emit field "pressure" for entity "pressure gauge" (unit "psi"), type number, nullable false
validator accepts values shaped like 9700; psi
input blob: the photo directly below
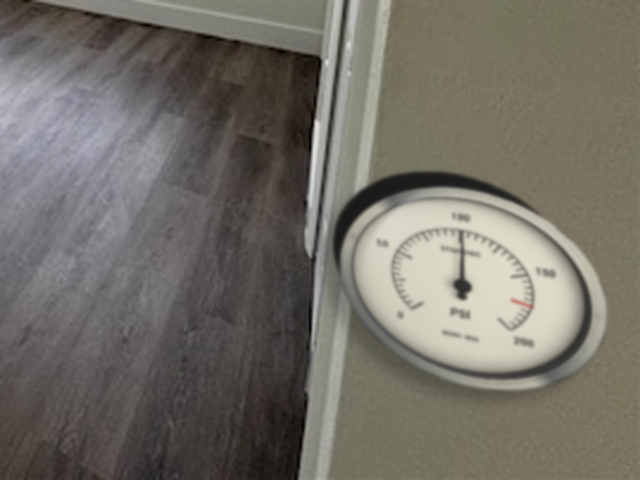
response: 100; psi
